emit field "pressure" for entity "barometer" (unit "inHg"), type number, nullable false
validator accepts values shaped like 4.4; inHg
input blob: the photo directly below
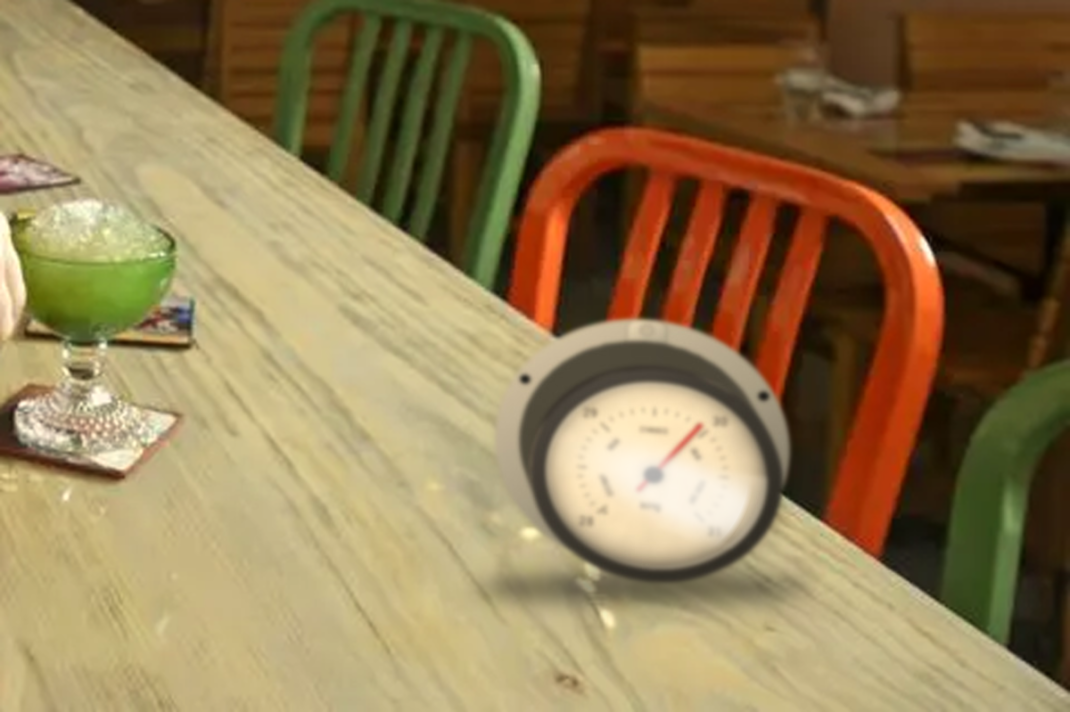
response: 29.9; inHg
